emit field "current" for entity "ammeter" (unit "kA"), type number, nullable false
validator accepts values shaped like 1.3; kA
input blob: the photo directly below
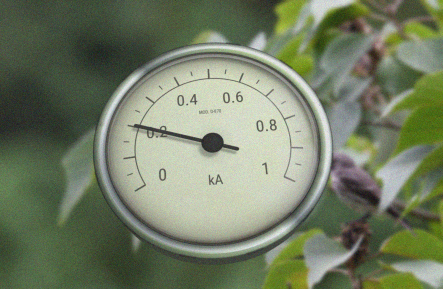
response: 0.2; kA
